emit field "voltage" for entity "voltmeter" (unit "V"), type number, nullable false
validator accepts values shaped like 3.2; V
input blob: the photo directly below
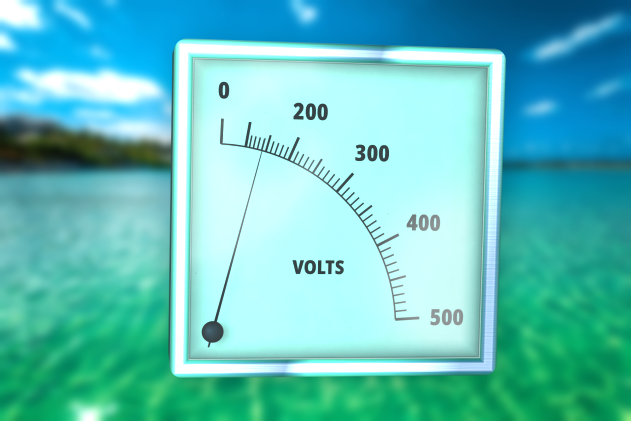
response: 140; V
